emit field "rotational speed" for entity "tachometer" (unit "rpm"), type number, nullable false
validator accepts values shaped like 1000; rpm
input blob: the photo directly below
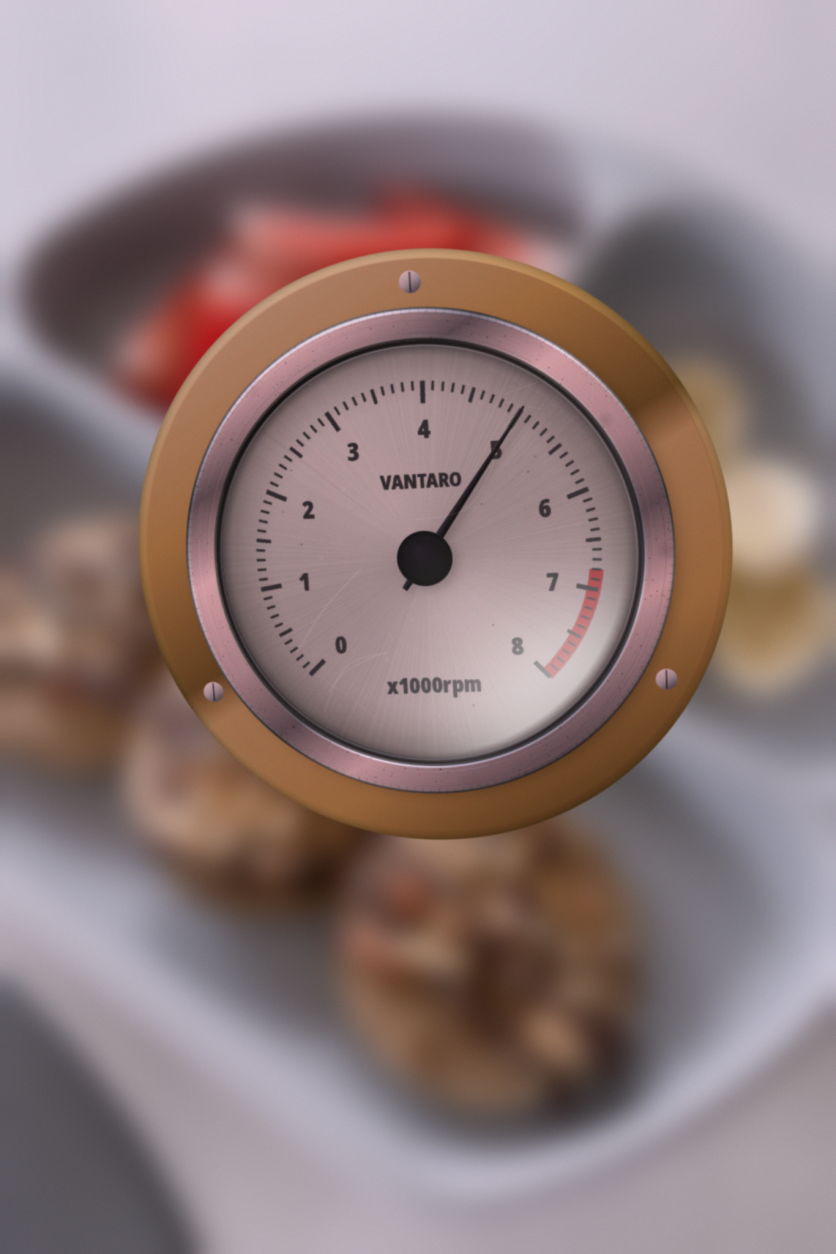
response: 5000; rpm
